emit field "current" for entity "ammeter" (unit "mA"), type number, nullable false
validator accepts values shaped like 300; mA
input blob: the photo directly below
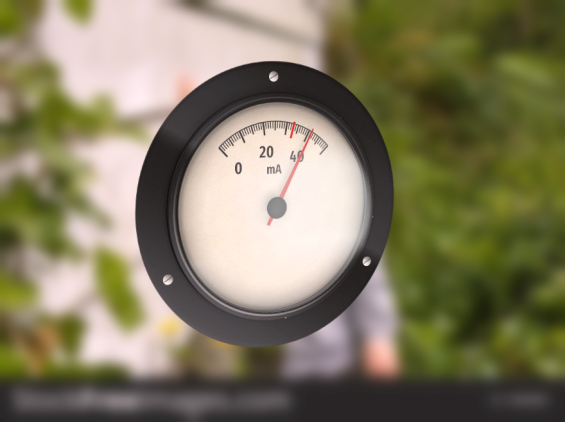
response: 40; mA
